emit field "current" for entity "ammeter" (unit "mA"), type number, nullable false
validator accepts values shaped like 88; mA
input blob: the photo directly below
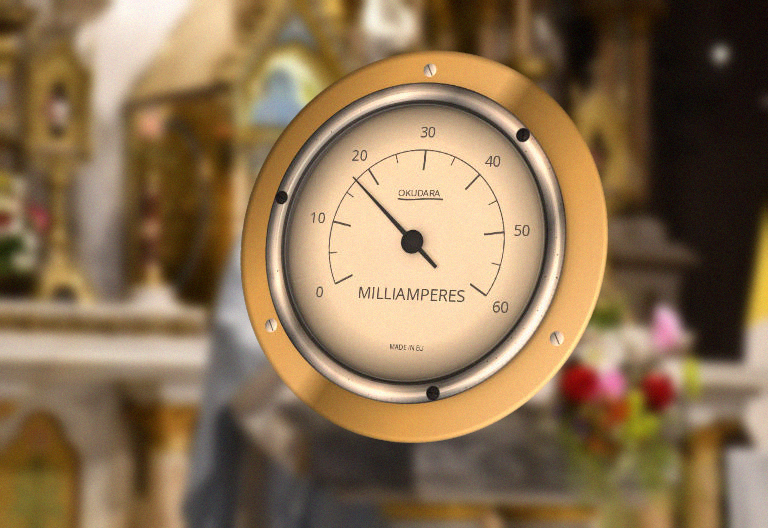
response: 17.5; mA
